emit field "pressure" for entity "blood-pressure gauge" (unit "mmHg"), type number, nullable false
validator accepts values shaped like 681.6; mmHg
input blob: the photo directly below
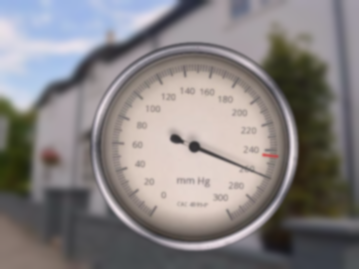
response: 260; mmHg
